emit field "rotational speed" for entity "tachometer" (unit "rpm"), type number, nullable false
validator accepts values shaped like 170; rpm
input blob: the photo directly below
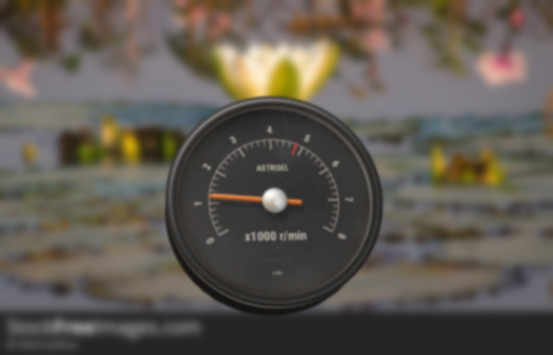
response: 1200; rpm
